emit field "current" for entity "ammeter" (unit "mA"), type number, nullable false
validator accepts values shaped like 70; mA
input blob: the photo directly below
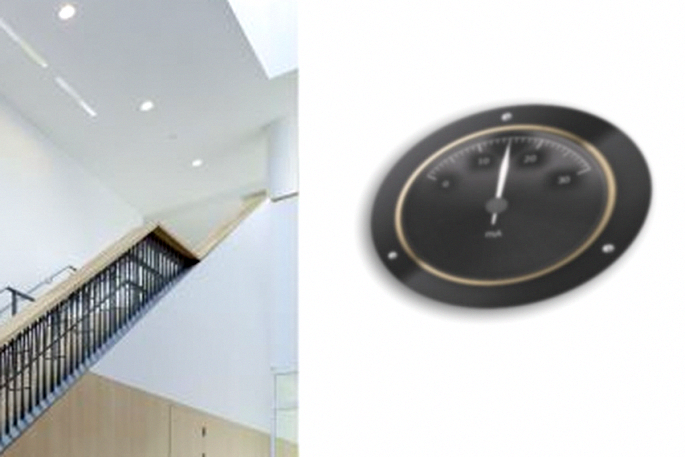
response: 15; mA
